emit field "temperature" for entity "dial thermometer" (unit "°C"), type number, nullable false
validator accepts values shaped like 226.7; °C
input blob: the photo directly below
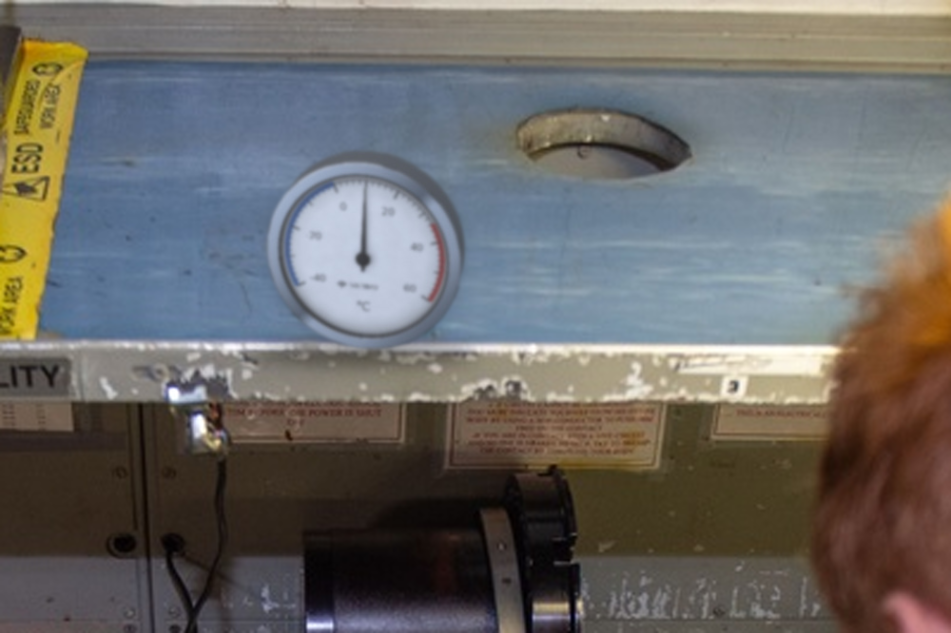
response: 10; °C
